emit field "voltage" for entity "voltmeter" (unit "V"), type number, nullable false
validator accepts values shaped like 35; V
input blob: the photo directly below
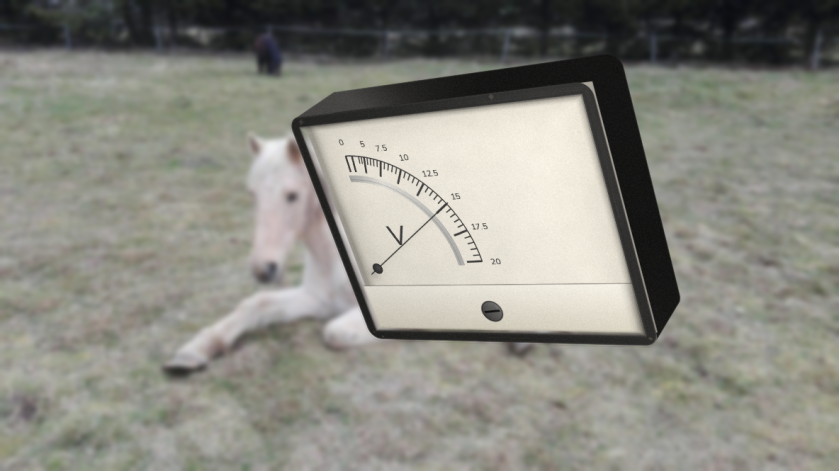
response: 15; V
